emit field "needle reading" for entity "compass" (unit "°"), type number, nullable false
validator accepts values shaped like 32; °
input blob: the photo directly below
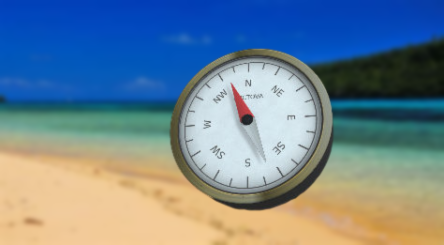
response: 337.5; °
